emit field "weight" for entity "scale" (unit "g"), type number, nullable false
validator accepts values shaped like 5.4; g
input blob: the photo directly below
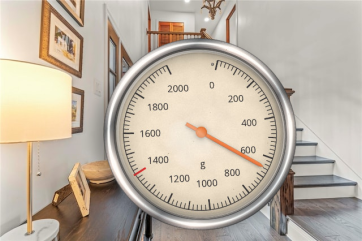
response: 660; g
